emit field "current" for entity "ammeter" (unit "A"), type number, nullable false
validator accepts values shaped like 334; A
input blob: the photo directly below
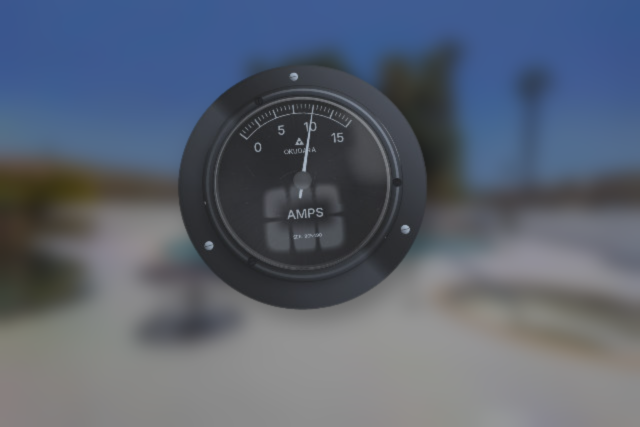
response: 10; A
